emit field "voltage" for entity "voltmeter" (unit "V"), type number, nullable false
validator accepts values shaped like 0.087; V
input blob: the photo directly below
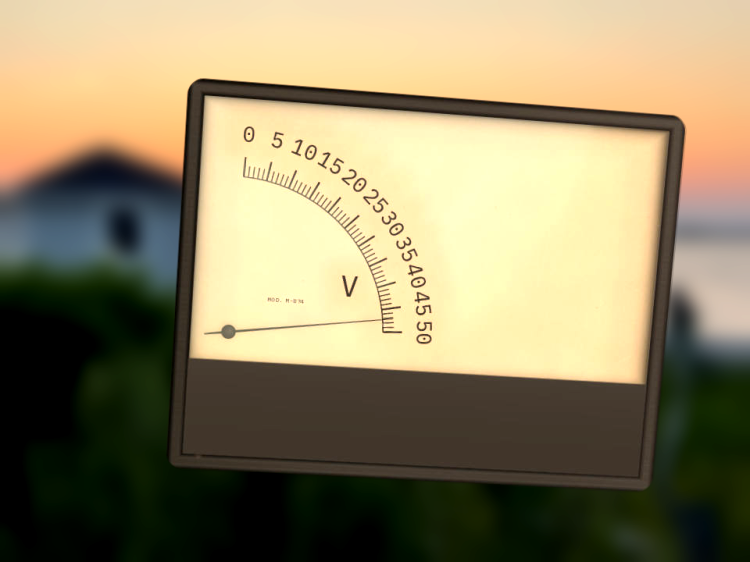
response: 47; V
